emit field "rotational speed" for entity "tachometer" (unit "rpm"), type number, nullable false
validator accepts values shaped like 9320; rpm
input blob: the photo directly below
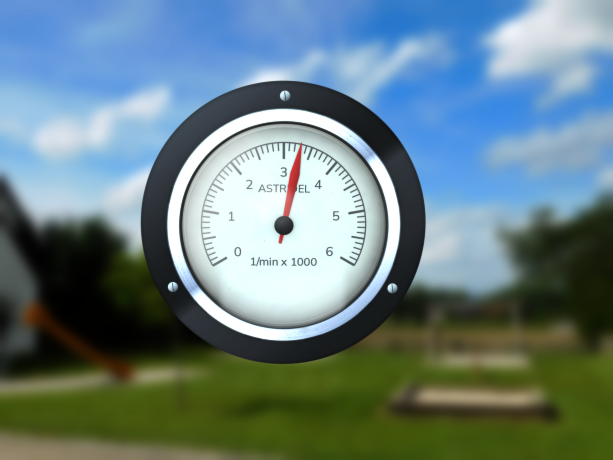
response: 3300; rpm
